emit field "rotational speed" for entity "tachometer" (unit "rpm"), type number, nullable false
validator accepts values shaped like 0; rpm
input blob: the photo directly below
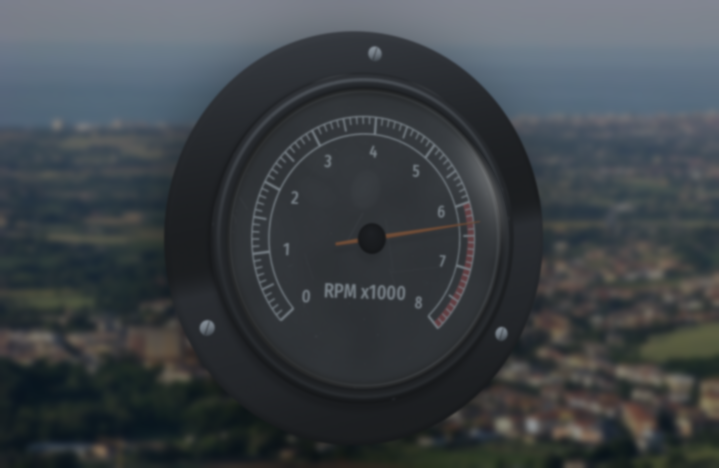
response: 6300; rpm
